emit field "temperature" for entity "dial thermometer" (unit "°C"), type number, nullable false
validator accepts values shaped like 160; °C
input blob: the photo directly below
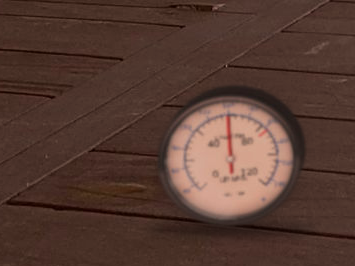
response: 60; °C
